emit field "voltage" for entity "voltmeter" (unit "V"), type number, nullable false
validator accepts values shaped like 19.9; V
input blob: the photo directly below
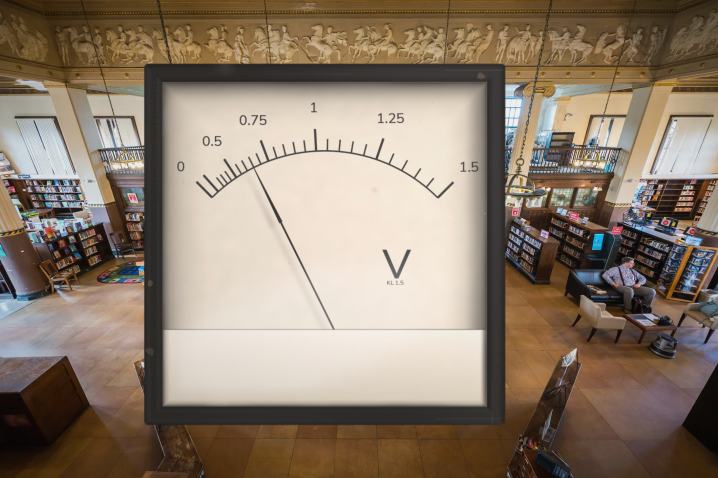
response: 0.65; V
